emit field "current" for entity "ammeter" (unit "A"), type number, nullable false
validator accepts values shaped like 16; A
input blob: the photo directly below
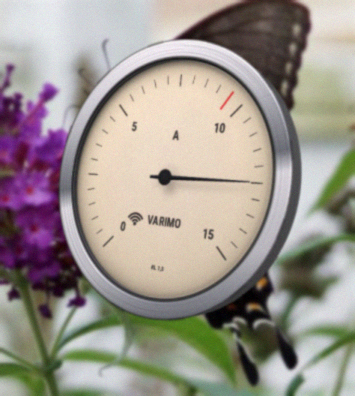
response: 12.5; A
